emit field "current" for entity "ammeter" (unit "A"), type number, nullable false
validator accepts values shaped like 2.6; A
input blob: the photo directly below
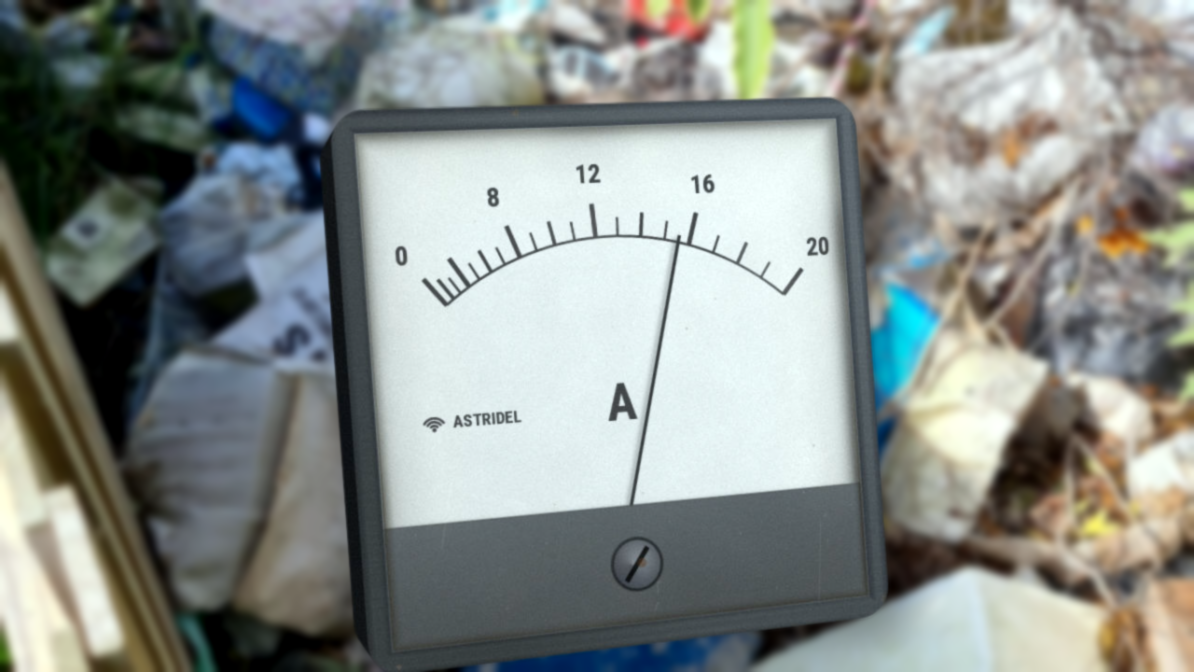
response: 15.5; A
